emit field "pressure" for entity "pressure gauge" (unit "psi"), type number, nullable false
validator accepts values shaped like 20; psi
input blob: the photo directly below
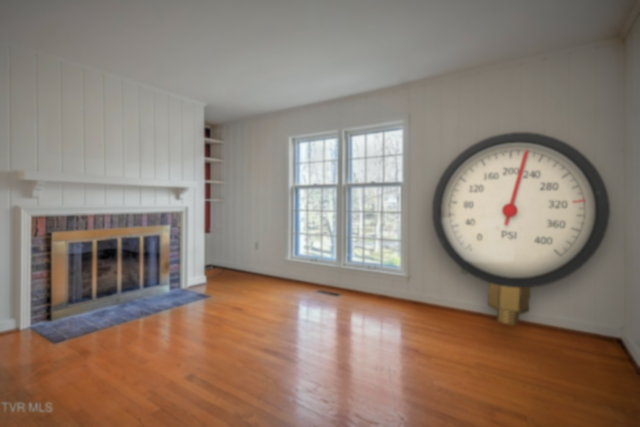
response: 220; psi
